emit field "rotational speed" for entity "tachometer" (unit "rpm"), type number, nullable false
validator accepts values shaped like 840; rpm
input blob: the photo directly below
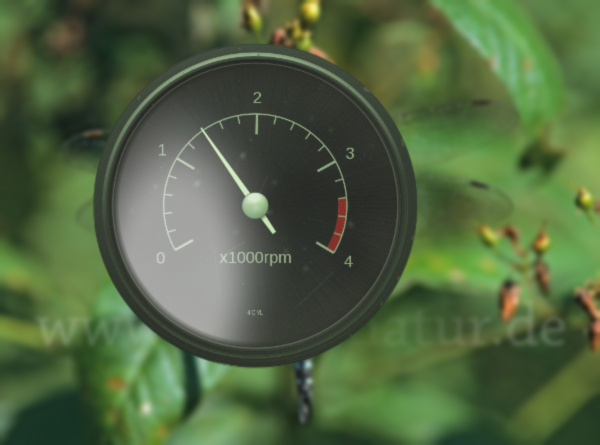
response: 1400; rpm
